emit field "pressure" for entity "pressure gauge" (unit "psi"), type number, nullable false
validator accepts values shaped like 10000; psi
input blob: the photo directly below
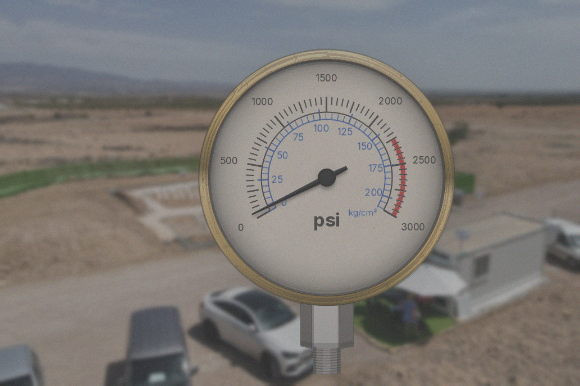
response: 50; psi
